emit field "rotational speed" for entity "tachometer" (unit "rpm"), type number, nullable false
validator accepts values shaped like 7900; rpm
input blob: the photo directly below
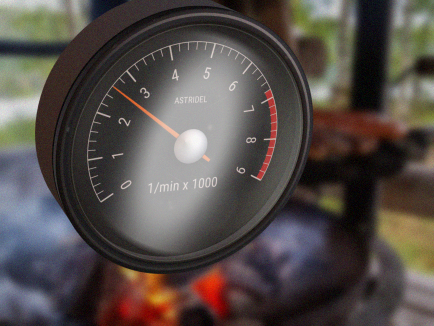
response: 2600; rpm
